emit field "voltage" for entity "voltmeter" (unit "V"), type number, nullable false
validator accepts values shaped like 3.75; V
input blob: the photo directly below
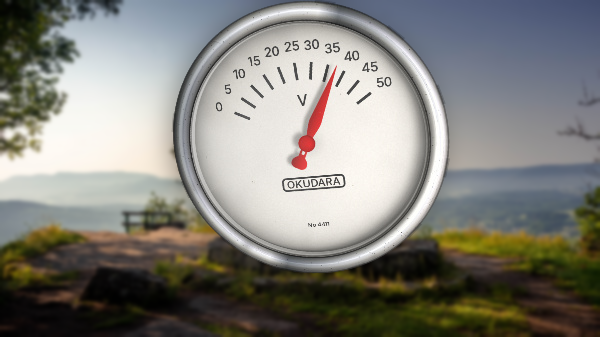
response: 37.5; V
